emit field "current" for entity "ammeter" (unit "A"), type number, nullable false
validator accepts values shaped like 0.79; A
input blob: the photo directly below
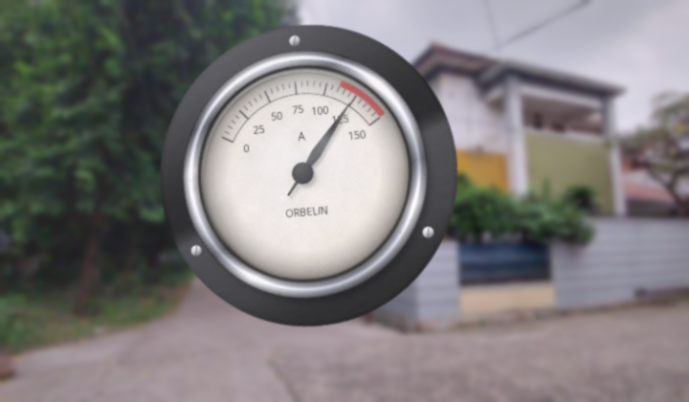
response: 125; A
